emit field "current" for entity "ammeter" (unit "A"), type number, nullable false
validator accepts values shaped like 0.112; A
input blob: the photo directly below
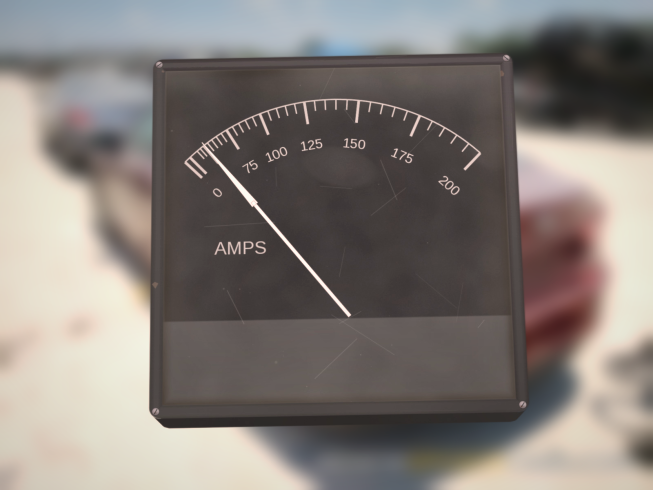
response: 50; A
